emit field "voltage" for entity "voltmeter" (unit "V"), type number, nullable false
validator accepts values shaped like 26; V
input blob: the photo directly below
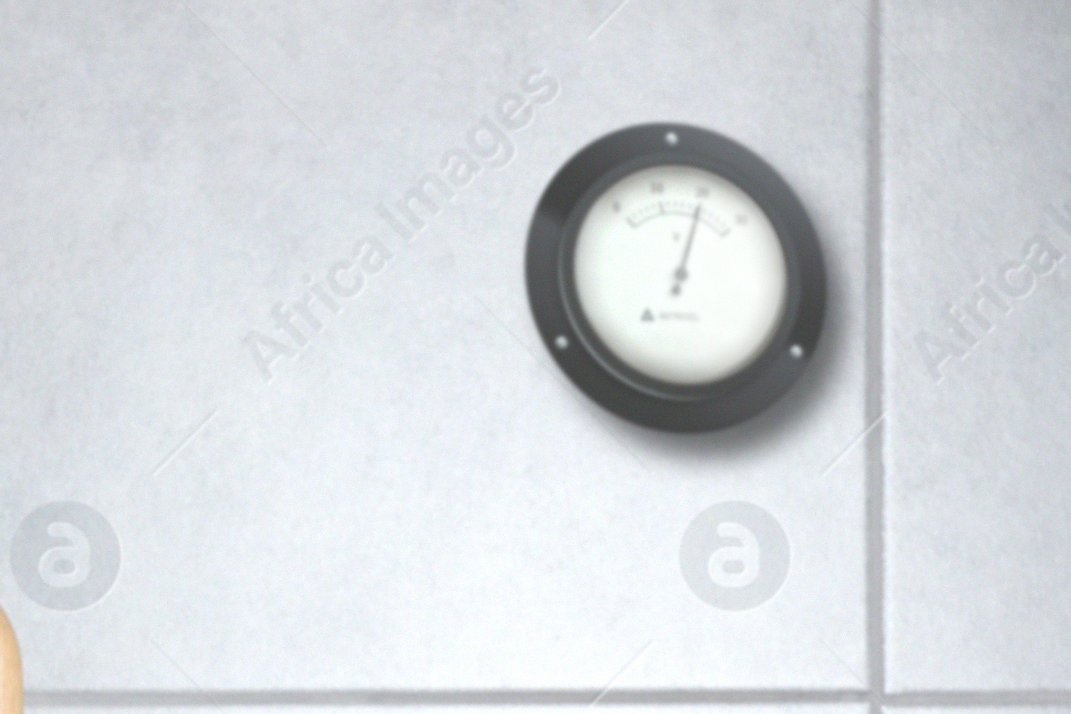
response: 20; V
